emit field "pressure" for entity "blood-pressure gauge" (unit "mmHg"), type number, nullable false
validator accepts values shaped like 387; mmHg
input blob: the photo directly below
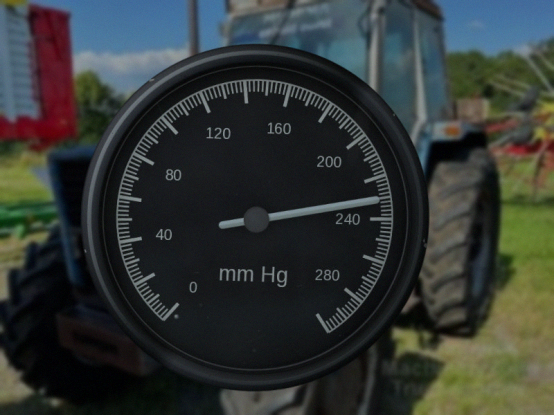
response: 230; mmHg
